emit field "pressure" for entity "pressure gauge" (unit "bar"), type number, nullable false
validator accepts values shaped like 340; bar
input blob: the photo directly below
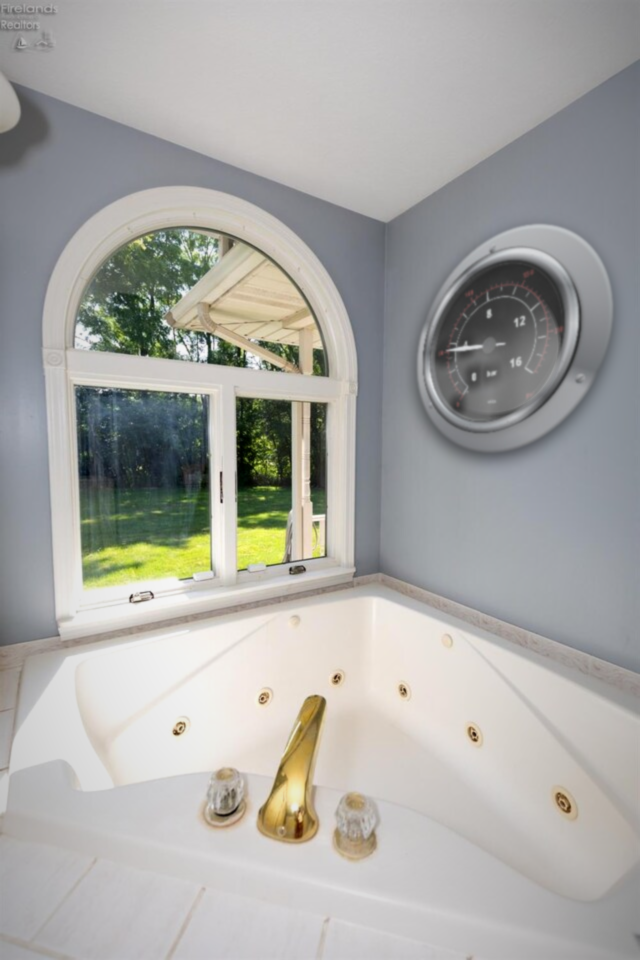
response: 3.5; bar
